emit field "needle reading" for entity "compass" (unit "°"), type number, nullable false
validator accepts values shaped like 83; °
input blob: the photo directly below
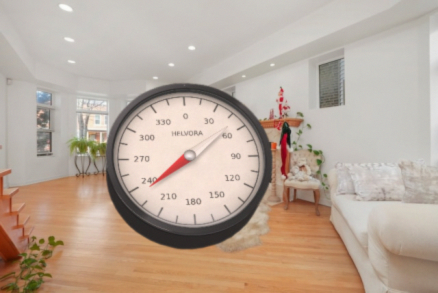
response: 232.5; °
